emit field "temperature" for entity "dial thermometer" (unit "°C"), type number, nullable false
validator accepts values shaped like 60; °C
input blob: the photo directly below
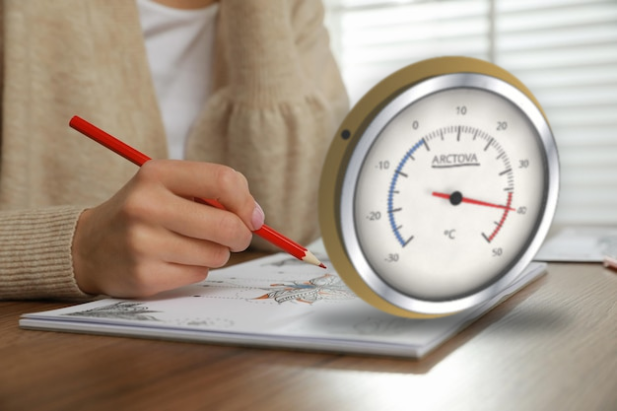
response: 40; °C
